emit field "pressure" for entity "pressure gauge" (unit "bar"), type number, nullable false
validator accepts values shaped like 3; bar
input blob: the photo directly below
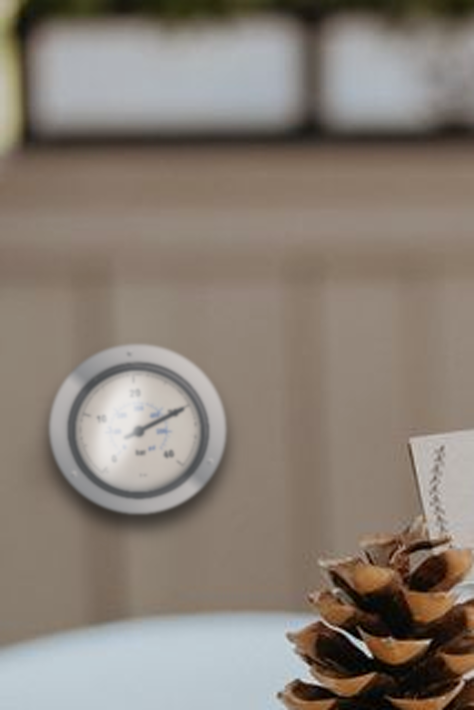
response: 30; bar
